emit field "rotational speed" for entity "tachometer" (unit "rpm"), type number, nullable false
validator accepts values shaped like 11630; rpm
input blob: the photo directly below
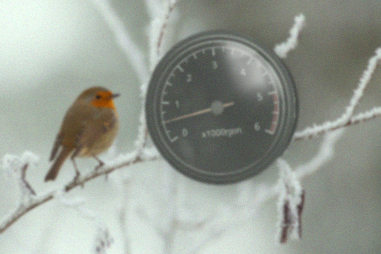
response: 500; rpm
